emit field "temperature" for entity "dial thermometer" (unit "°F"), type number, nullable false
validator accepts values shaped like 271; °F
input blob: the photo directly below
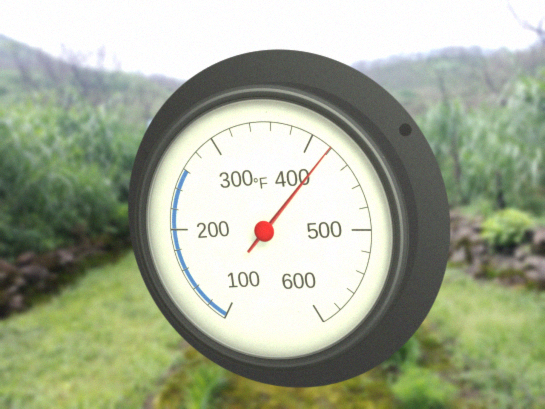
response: 420; °F
